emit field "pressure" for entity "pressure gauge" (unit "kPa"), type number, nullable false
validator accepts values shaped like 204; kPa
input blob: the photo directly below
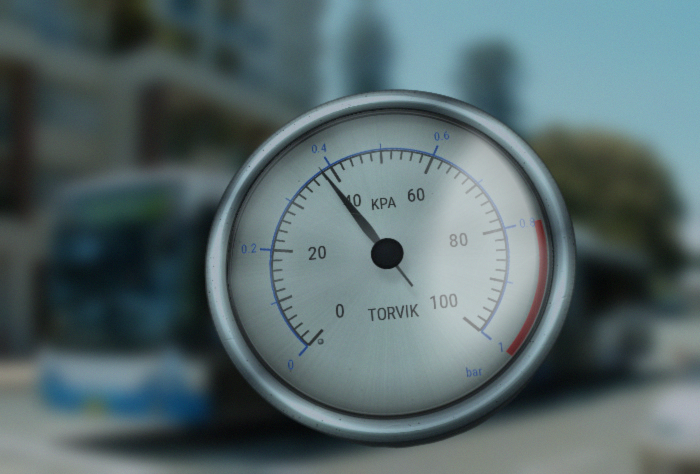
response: 38; kPa
